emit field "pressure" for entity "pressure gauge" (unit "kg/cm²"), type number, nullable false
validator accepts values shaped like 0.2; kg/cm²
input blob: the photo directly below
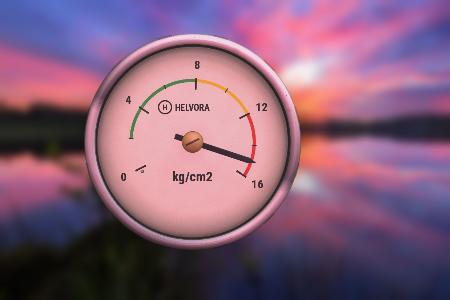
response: 15; kg/cm²
